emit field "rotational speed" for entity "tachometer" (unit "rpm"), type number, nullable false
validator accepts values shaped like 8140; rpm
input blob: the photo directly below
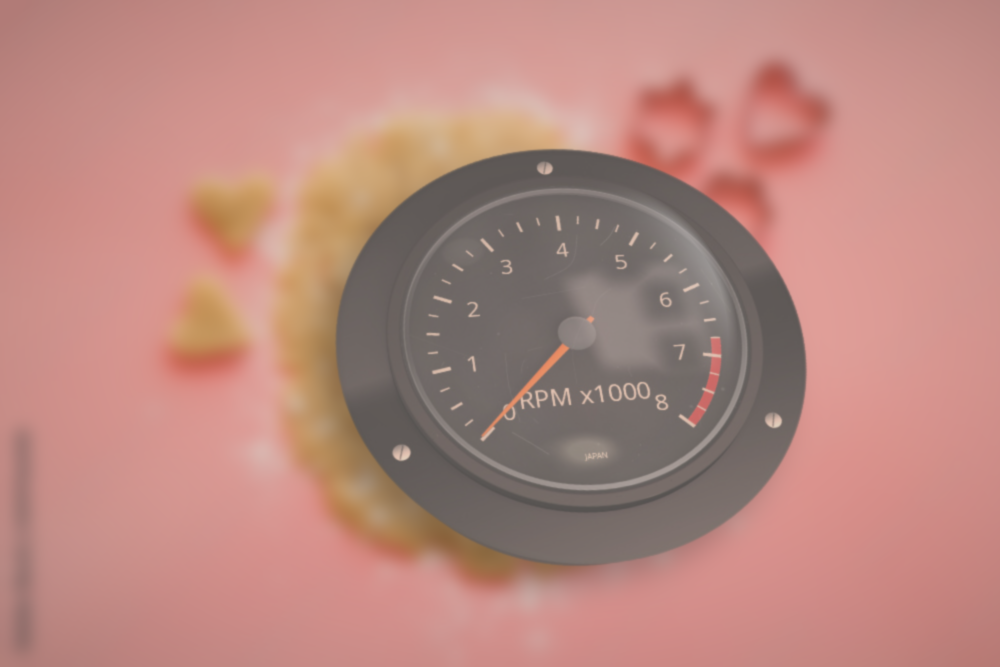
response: 0; rpm
